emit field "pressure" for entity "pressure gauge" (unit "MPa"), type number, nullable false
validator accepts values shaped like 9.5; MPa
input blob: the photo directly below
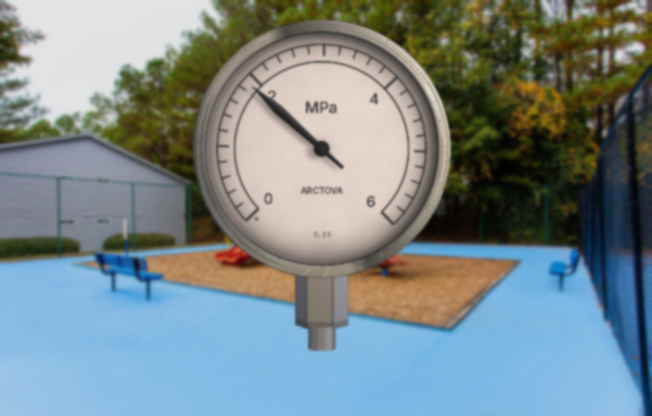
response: 1.9; MPa
